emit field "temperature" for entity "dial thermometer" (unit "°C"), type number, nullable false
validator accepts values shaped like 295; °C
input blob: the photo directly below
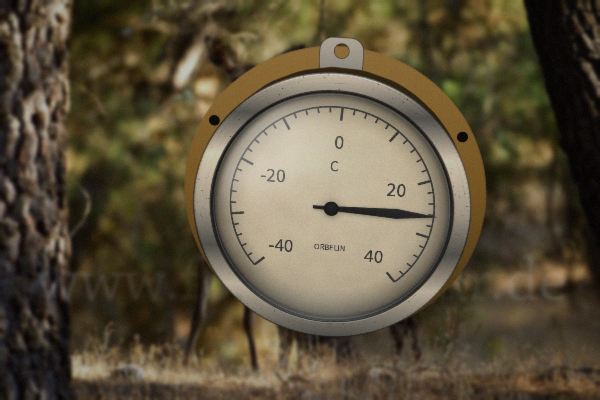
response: 26; °C
